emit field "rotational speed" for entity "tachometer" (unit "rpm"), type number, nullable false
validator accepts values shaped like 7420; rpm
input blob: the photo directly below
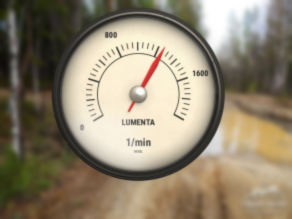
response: 1250; rpm
